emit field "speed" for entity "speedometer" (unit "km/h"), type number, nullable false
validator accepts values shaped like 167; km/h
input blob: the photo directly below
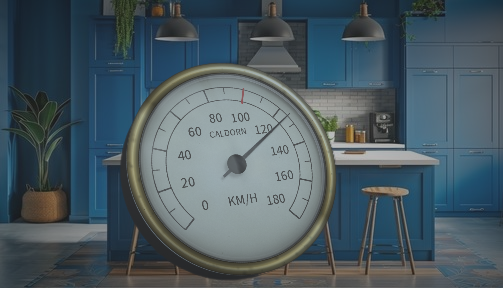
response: 125; km/h
